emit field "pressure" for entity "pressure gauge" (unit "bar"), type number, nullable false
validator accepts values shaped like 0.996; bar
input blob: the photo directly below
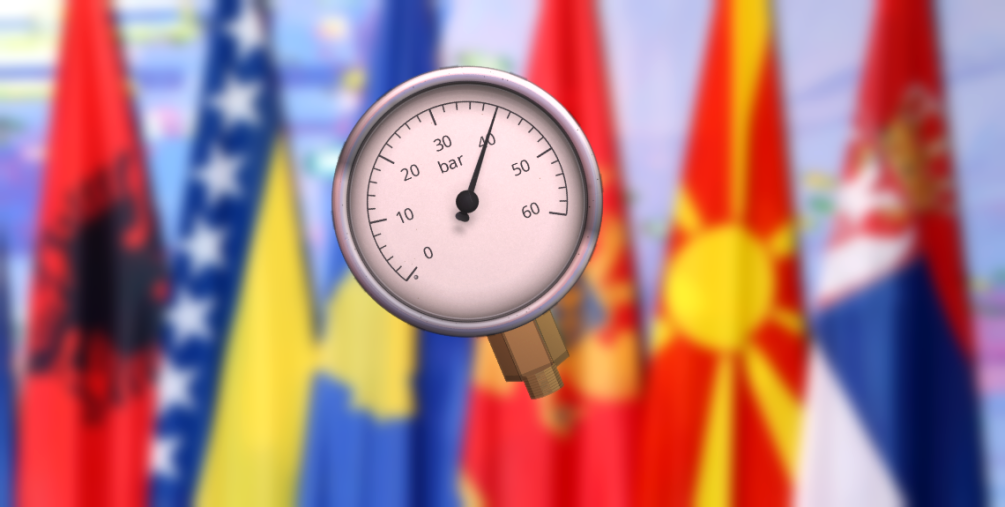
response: 40; bar
